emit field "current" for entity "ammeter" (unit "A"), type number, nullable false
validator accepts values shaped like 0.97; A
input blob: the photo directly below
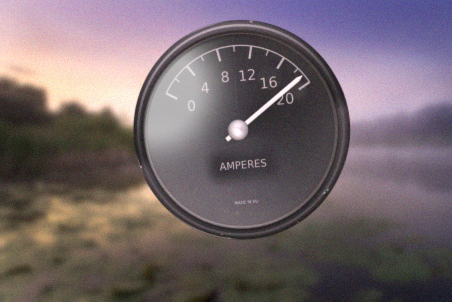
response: 19; A
